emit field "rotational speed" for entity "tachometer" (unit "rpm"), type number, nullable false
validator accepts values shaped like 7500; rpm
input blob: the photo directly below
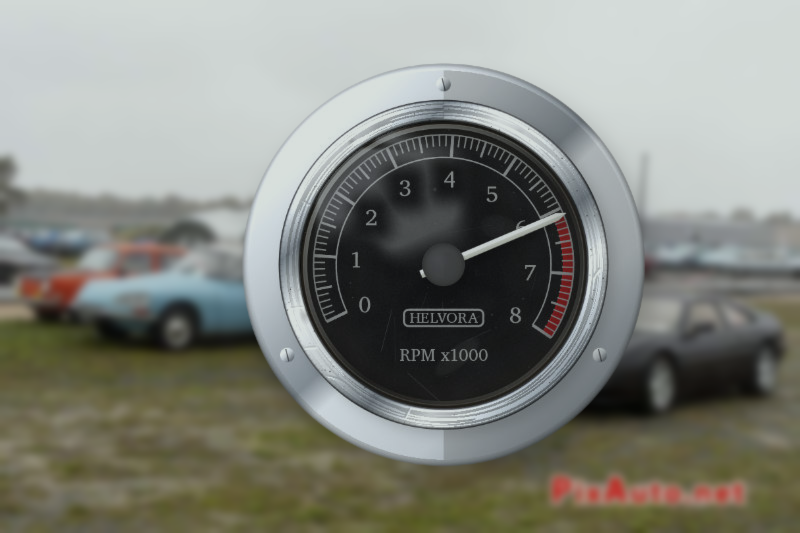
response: 6100; rpm
